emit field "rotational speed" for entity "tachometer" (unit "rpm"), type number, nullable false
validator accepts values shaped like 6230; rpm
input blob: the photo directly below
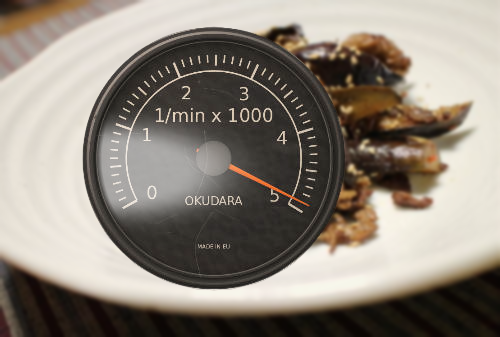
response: 4900; rpm
